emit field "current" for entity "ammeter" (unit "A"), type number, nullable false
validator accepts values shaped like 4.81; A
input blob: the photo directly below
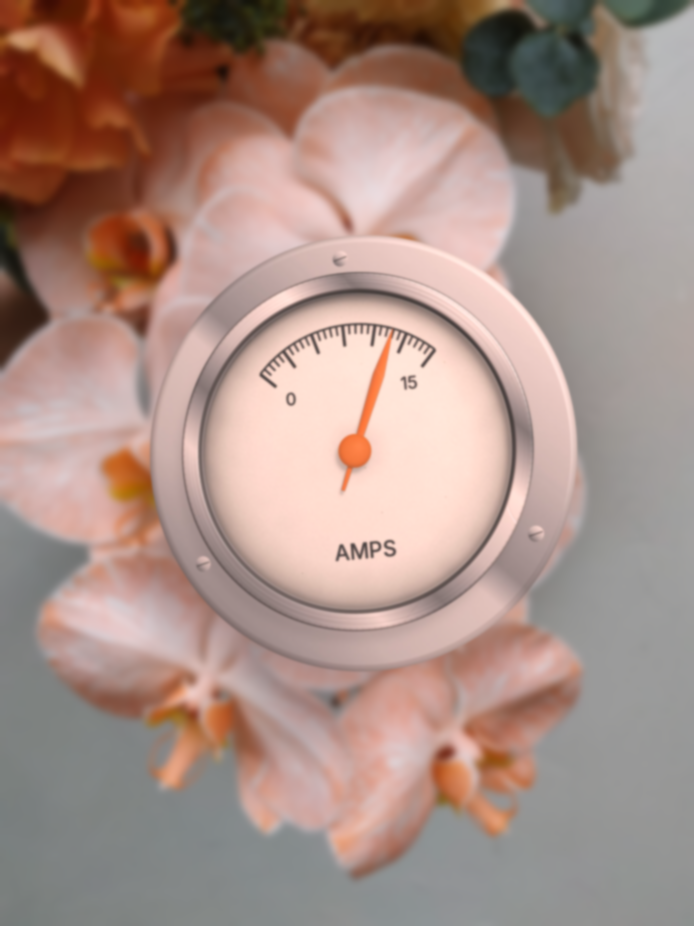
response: 11.5; A
